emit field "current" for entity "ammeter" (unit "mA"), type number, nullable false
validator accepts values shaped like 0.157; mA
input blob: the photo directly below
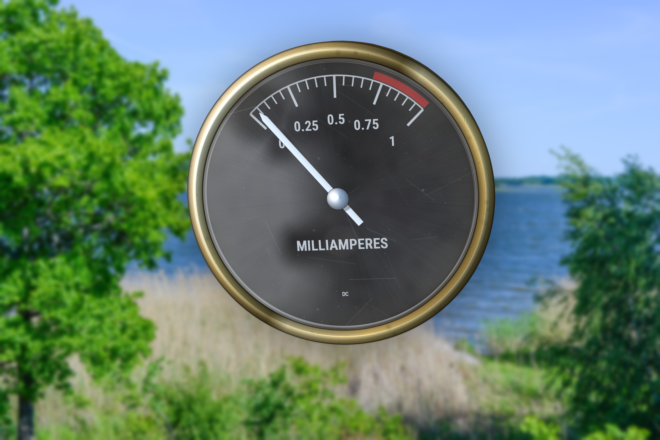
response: 0.05; mA
